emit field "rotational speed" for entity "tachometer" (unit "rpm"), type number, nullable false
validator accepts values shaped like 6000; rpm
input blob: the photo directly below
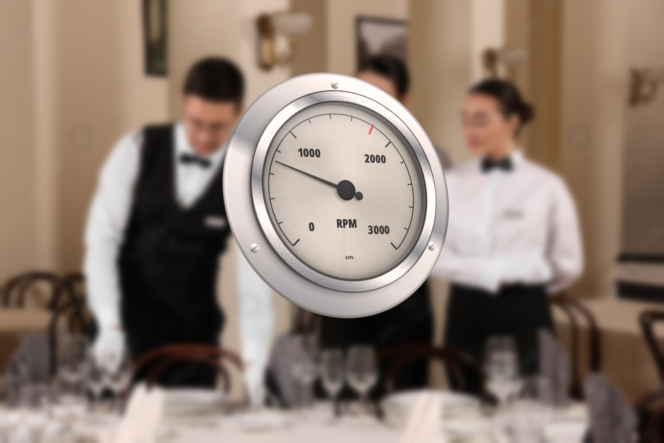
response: 700; rpm
